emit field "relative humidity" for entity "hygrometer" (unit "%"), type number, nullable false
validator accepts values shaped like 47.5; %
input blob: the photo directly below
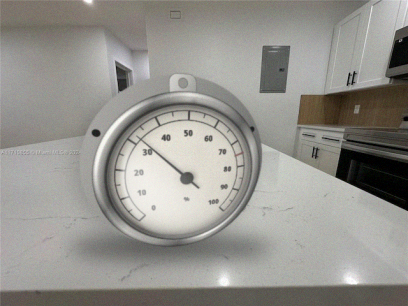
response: 32.5; %
